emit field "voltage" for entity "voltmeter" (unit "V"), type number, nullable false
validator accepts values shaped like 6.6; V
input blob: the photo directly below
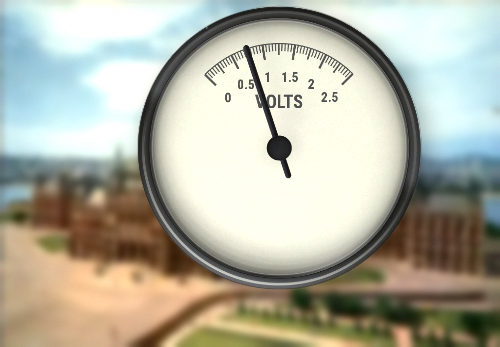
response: 0.75; V
